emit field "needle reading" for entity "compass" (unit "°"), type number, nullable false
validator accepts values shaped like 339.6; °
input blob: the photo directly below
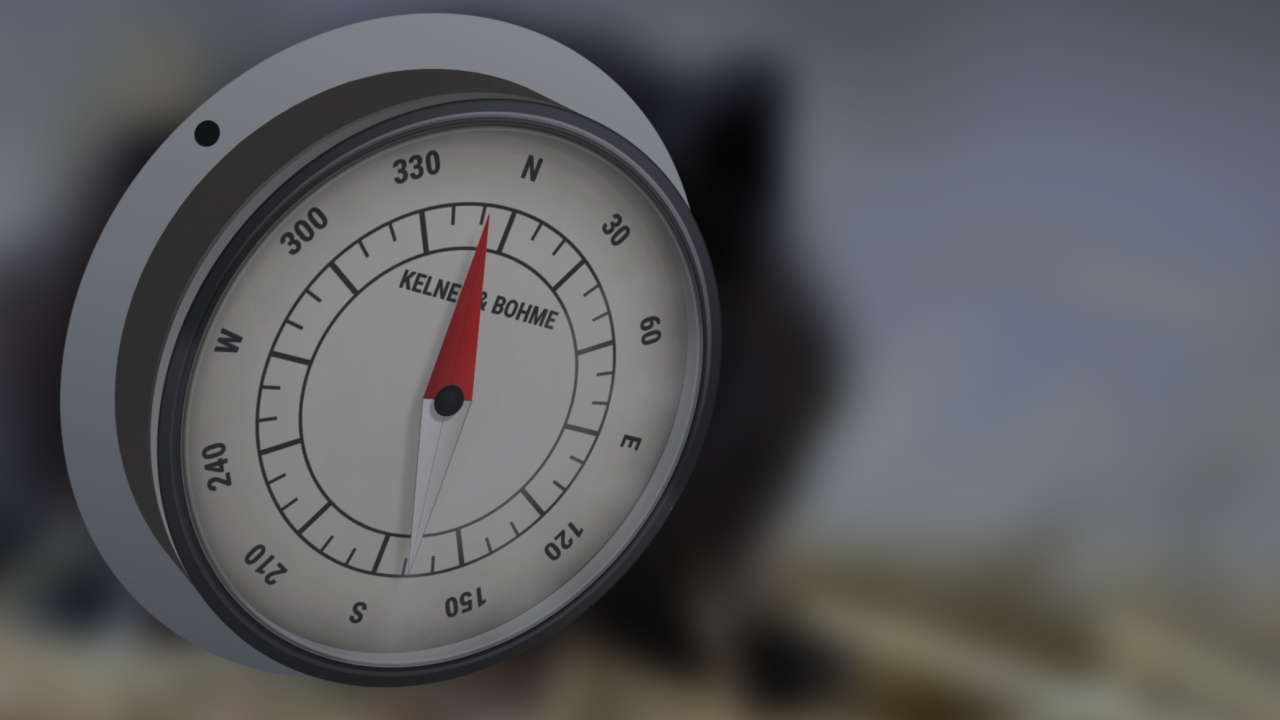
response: 350; °
